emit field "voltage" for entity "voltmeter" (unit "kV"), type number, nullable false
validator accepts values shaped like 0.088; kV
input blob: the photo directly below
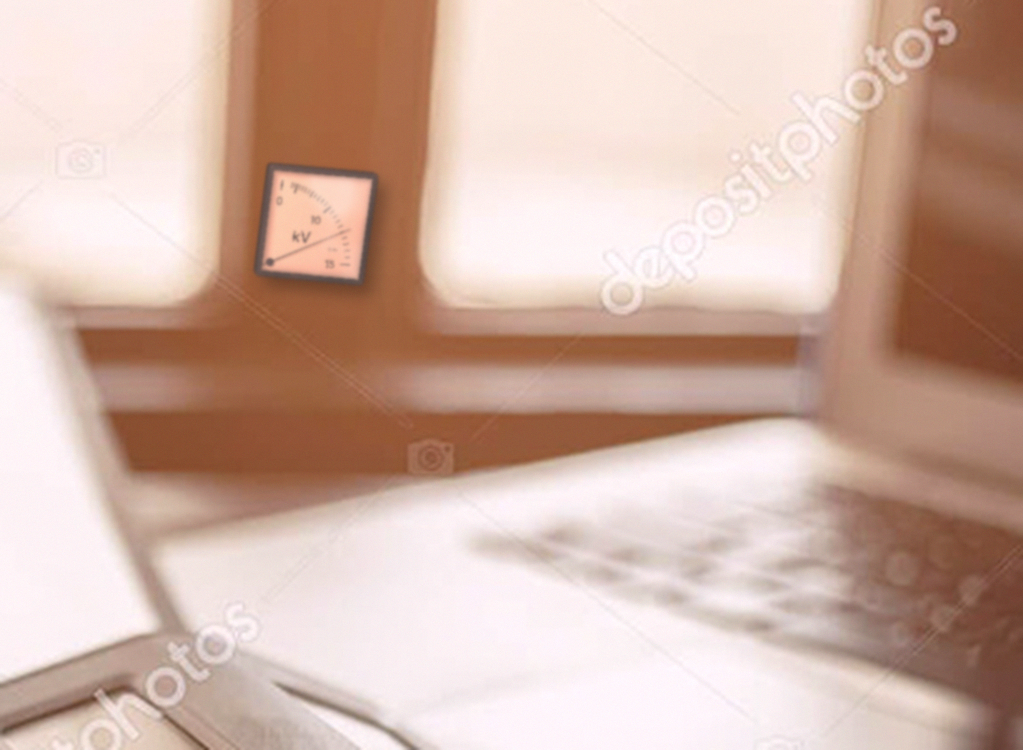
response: 12.5; kV
